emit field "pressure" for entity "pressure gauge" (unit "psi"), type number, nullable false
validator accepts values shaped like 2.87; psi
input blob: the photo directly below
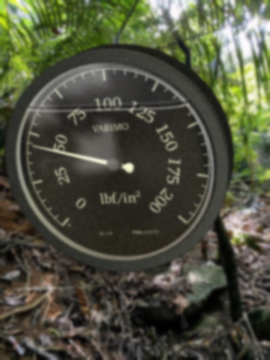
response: 45; psi
